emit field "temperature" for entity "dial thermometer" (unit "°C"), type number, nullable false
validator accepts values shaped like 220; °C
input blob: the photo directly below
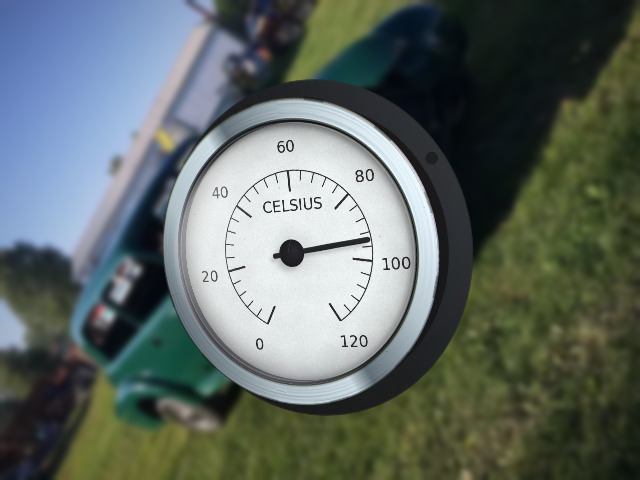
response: 94; °C
